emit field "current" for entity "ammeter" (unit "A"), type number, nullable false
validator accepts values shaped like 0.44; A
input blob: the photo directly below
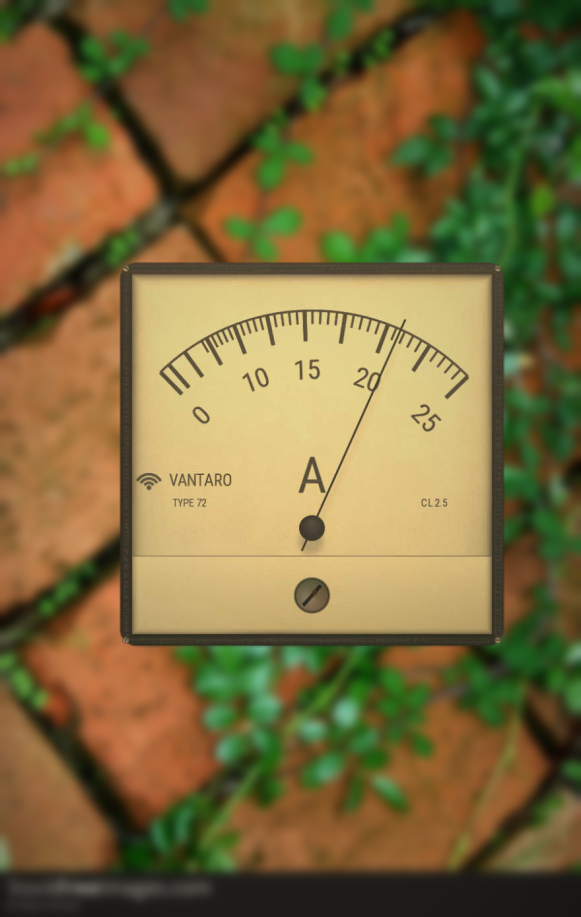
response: 20.75; A
